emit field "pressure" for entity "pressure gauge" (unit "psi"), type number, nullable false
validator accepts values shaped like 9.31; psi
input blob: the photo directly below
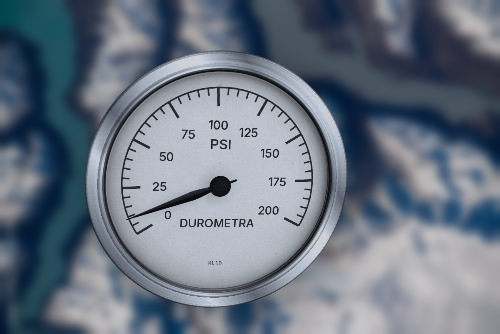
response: 10; psi
